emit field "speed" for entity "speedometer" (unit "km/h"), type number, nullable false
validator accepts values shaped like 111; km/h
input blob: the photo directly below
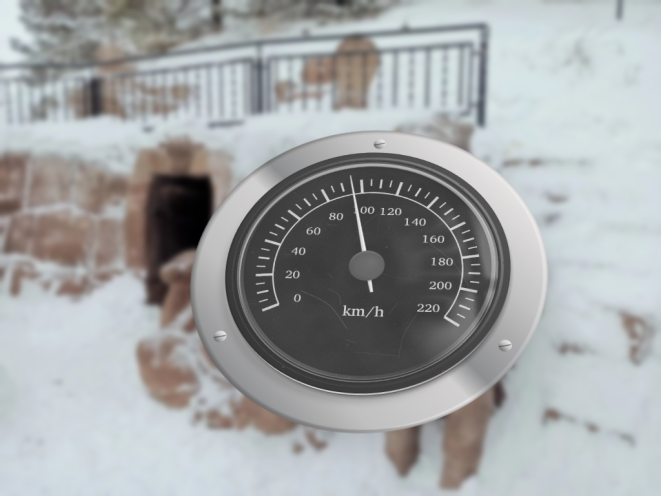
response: 95; km/h
